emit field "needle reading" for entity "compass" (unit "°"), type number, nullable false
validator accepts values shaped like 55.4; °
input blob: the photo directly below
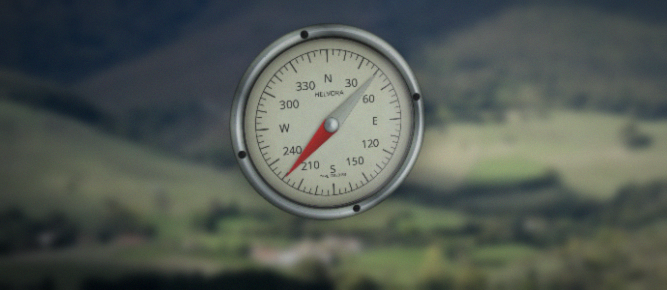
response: 225; °
